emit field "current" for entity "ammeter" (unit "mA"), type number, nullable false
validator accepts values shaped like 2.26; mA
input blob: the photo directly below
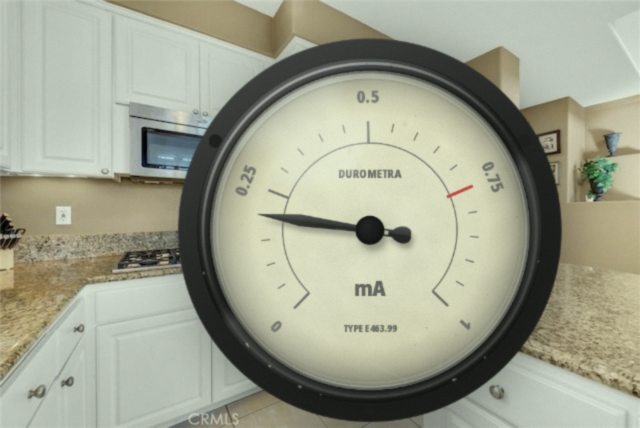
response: 0.2; mA
